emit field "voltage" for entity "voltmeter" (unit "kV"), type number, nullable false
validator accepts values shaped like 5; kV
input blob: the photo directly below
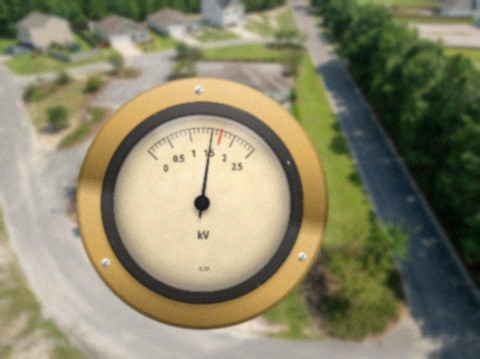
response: 1.5; kV
